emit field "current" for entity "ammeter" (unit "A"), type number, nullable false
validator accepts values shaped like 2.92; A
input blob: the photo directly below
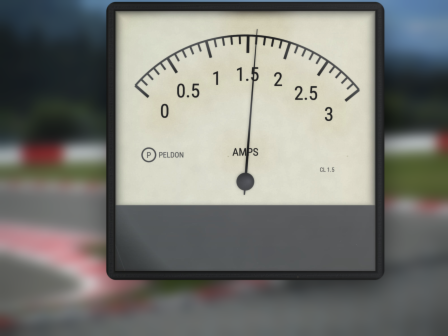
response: 1.6; A
